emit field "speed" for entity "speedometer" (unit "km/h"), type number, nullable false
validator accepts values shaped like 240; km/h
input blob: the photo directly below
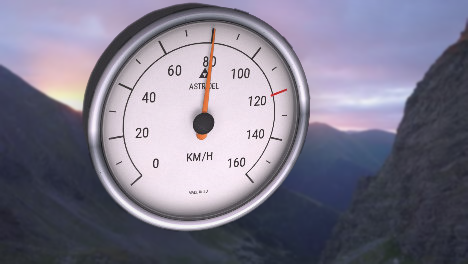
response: 80; km/h
